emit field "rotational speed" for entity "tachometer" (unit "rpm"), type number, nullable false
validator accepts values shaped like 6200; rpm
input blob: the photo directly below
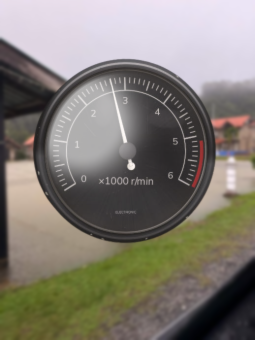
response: 2700; rpm
